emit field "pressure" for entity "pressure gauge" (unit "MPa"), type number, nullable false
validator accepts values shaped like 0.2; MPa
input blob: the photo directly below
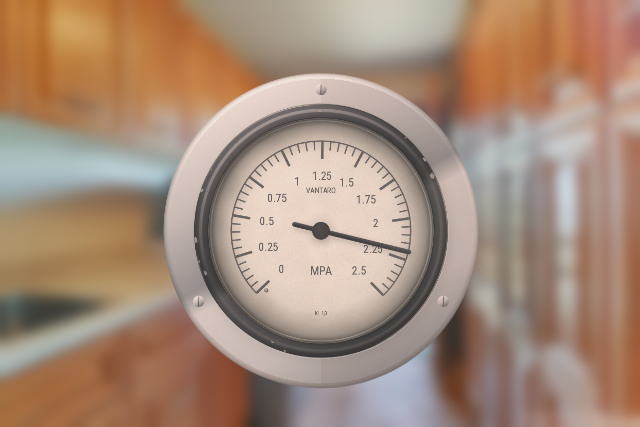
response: 2.2; MPa
